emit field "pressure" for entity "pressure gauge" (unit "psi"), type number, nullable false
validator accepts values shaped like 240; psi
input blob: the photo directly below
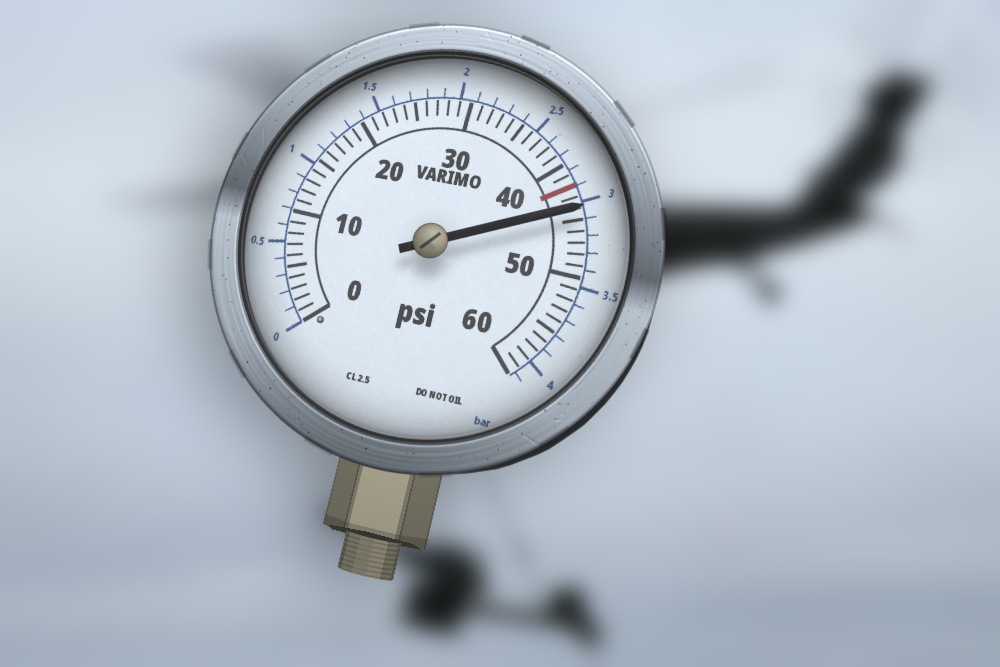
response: 44; psi
